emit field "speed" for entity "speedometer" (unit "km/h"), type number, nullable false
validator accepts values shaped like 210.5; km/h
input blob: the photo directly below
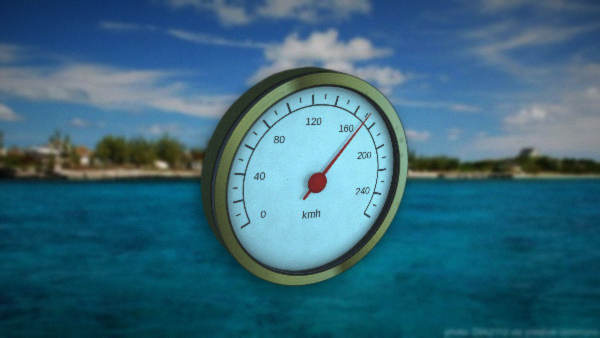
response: 170; km/h
